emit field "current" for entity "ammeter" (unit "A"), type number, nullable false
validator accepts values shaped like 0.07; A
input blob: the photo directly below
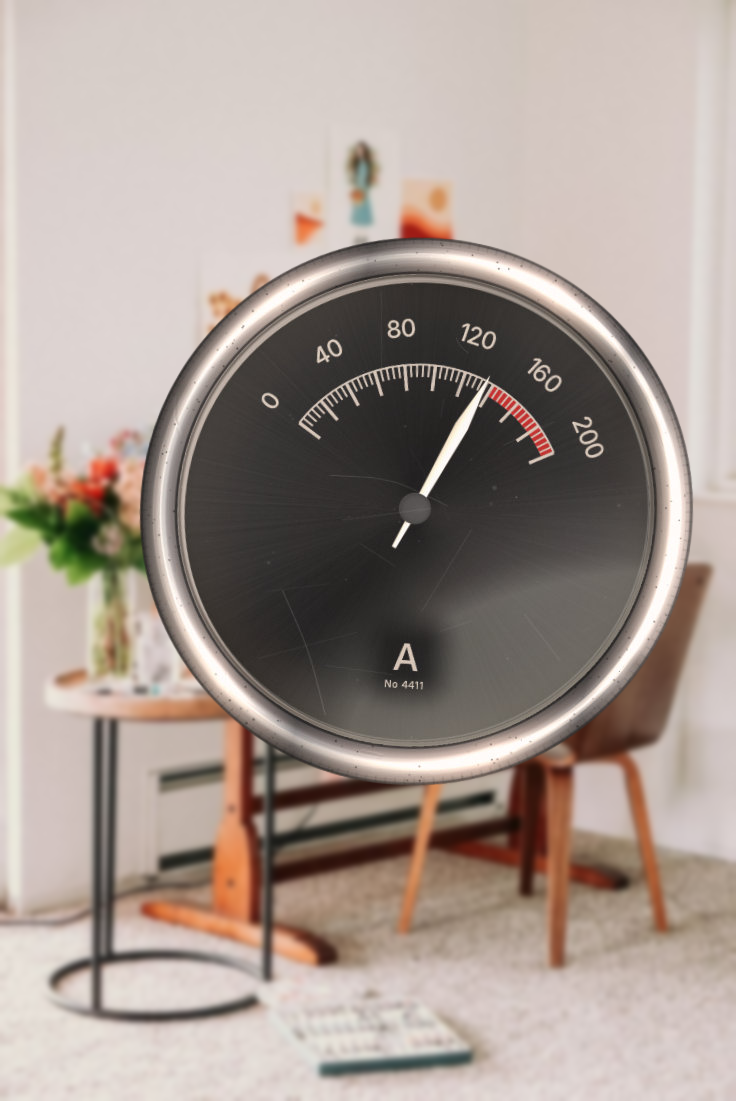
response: 136; A
